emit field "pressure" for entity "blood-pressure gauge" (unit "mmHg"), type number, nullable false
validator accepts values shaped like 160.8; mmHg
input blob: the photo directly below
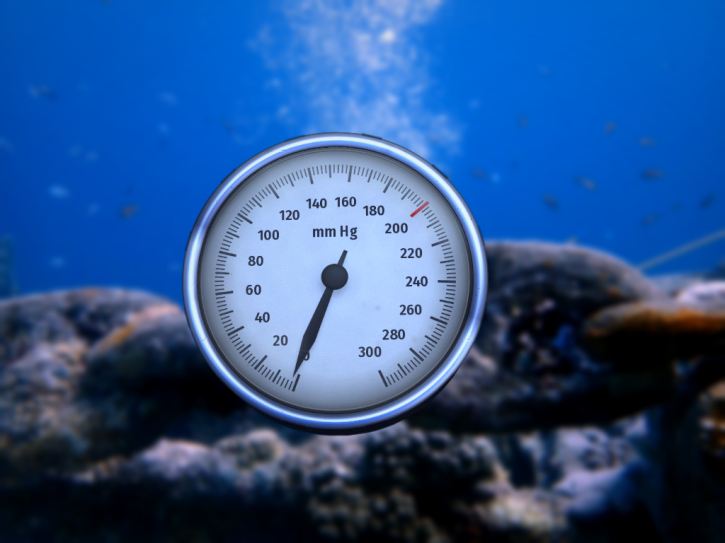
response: 2; mmHg
